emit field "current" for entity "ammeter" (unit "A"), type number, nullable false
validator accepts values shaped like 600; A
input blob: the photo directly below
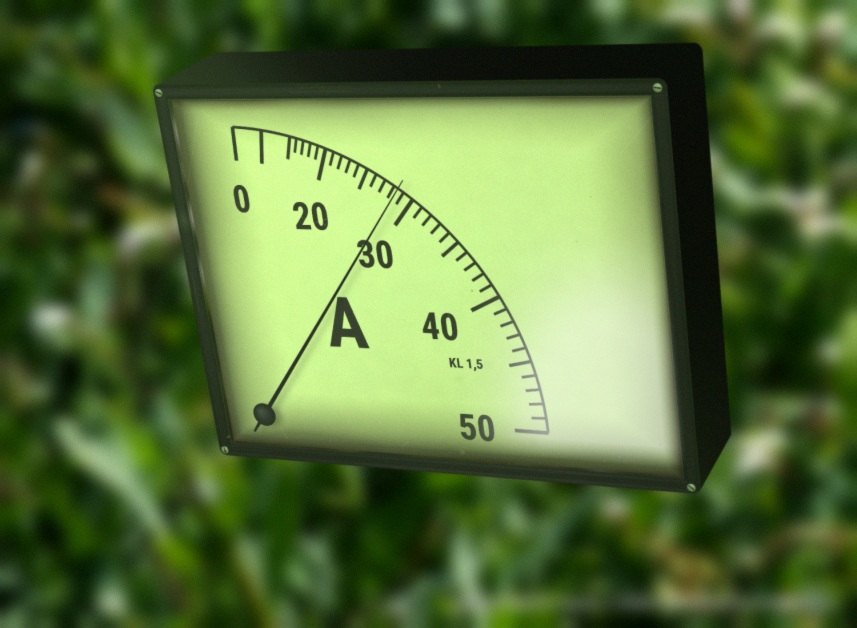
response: 28.5; A
